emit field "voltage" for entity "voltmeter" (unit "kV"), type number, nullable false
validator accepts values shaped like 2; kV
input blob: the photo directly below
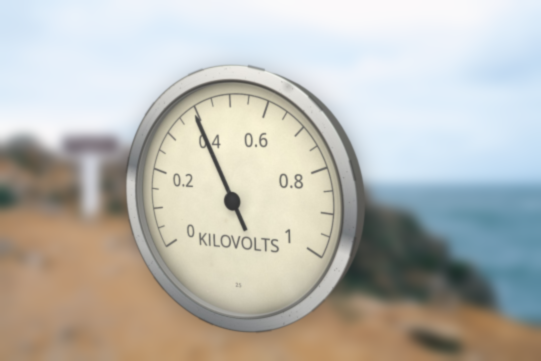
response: 0.4; kV
